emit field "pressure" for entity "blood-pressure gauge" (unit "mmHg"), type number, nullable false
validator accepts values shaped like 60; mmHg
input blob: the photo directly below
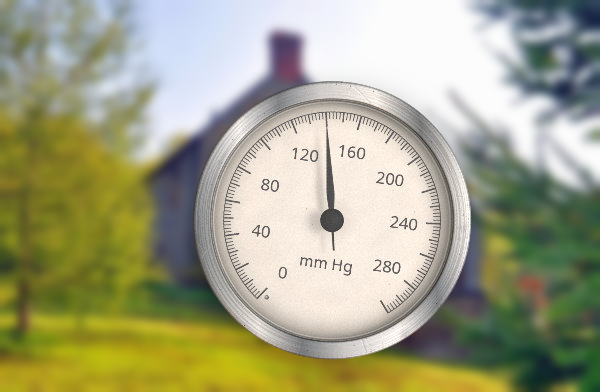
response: 140; mmHg
